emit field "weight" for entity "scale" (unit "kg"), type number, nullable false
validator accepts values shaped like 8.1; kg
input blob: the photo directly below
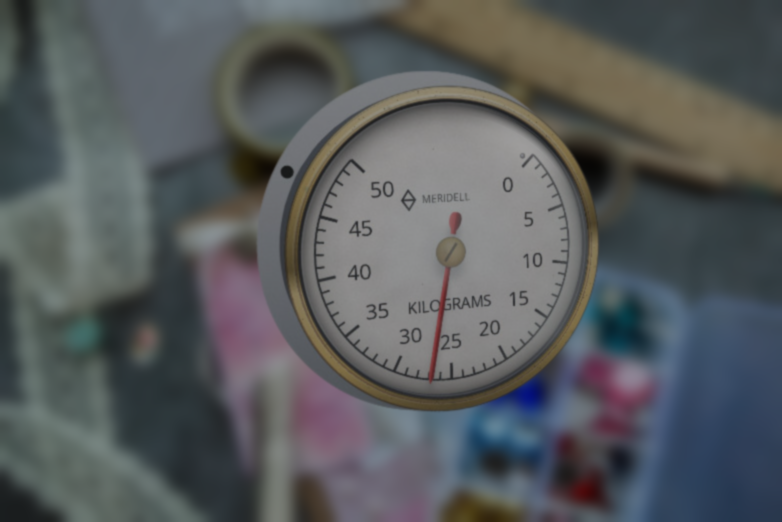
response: 27; kg
